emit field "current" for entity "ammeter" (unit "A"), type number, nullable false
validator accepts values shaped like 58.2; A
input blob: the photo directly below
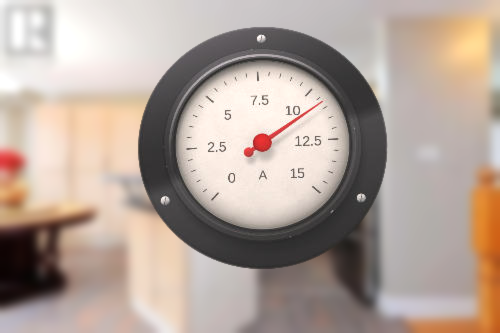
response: 10.75; A
